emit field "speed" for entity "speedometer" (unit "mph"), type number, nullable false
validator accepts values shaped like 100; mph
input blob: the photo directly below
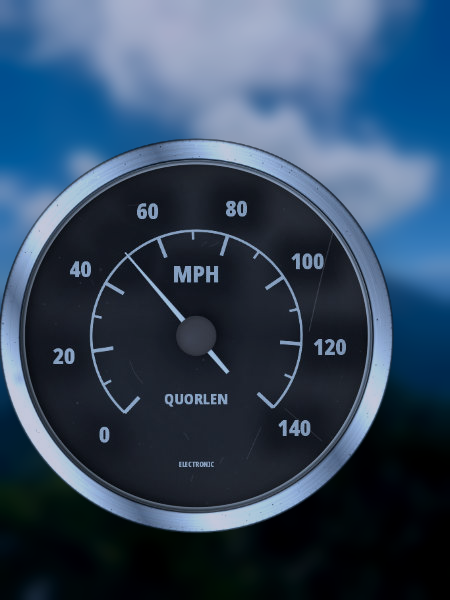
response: 50; mph
